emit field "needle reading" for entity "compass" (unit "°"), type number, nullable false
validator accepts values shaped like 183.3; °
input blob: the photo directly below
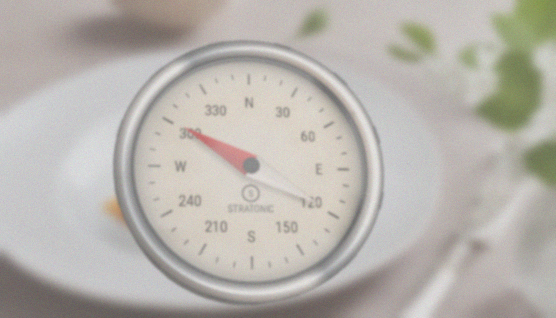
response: 300; °
